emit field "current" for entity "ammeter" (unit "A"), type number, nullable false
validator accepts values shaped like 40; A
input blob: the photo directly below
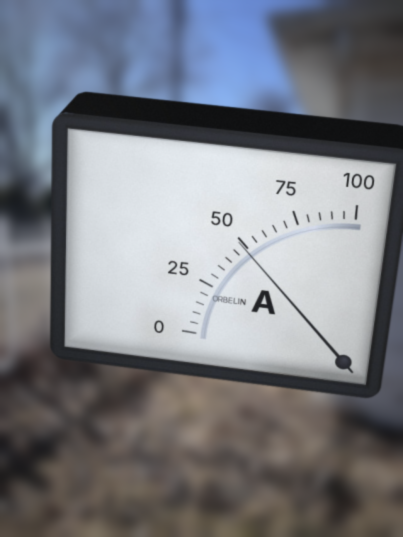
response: 50; A
